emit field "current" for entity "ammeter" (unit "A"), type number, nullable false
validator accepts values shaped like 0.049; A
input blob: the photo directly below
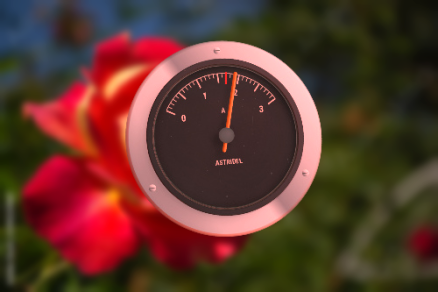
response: 1.9; A
